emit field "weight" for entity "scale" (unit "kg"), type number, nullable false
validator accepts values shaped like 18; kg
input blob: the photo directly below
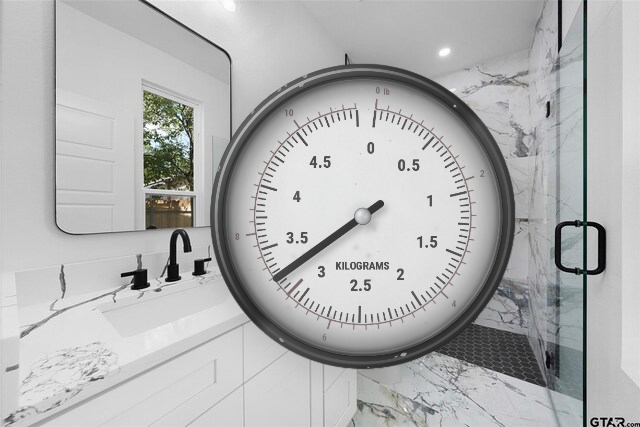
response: 3.25; kg
